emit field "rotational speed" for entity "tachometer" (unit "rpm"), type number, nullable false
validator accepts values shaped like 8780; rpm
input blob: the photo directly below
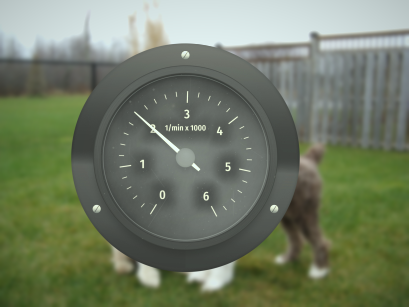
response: 2000; rpm
